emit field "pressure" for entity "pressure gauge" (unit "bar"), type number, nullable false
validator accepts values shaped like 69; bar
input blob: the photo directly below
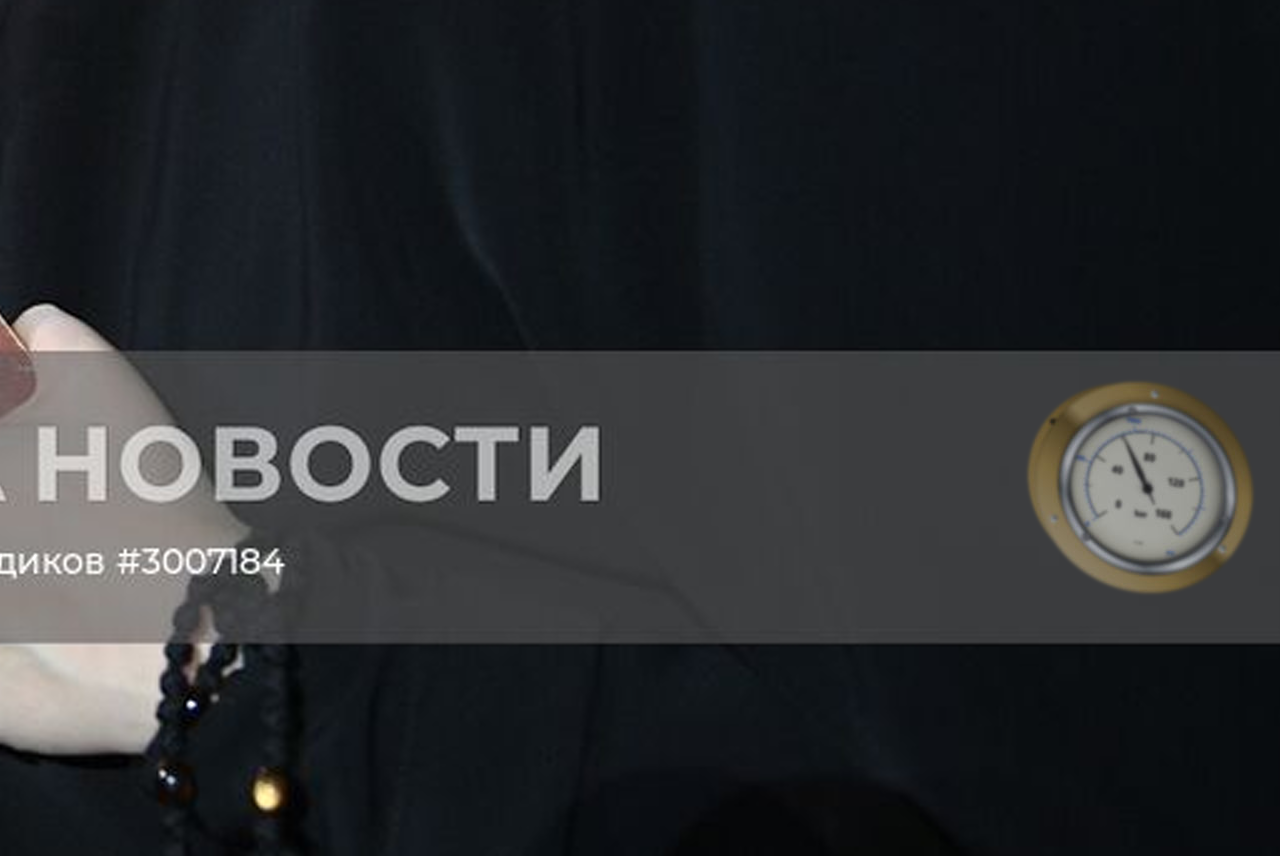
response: 60; bar
